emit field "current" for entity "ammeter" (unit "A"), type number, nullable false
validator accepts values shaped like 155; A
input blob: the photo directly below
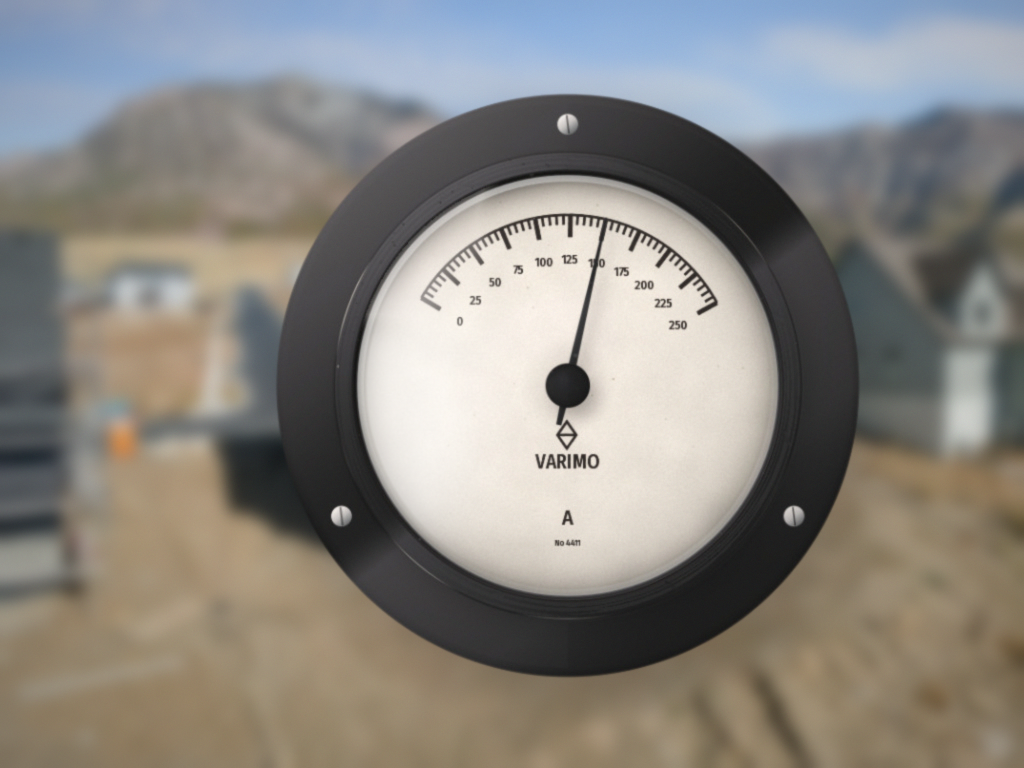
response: 150; A
